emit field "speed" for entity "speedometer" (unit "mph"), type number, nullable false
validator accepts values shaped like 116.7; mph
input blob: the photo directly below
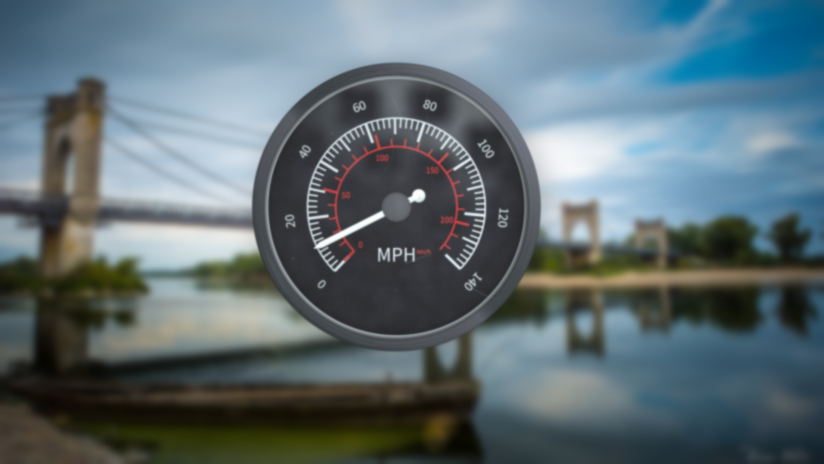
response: 10; mph
